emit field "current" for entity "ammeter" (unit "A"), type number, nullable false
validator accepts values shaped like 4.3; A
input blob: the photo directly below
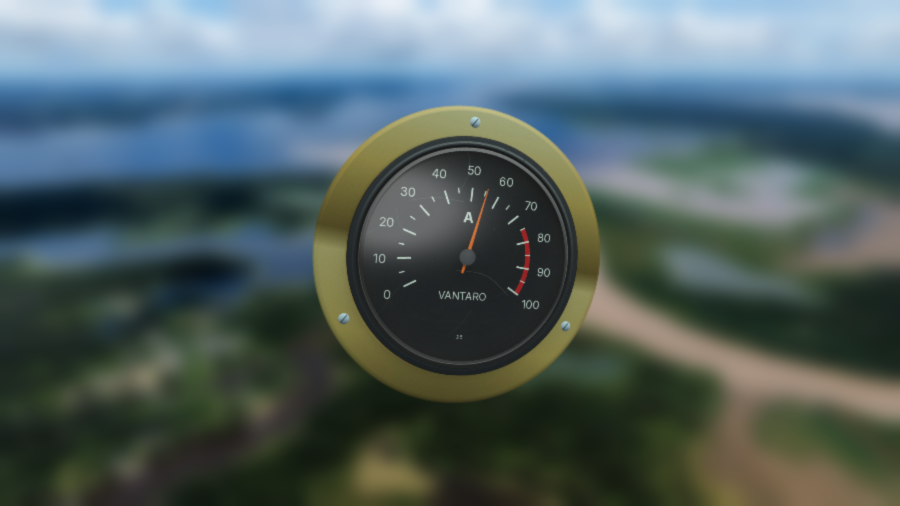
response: 55; A
